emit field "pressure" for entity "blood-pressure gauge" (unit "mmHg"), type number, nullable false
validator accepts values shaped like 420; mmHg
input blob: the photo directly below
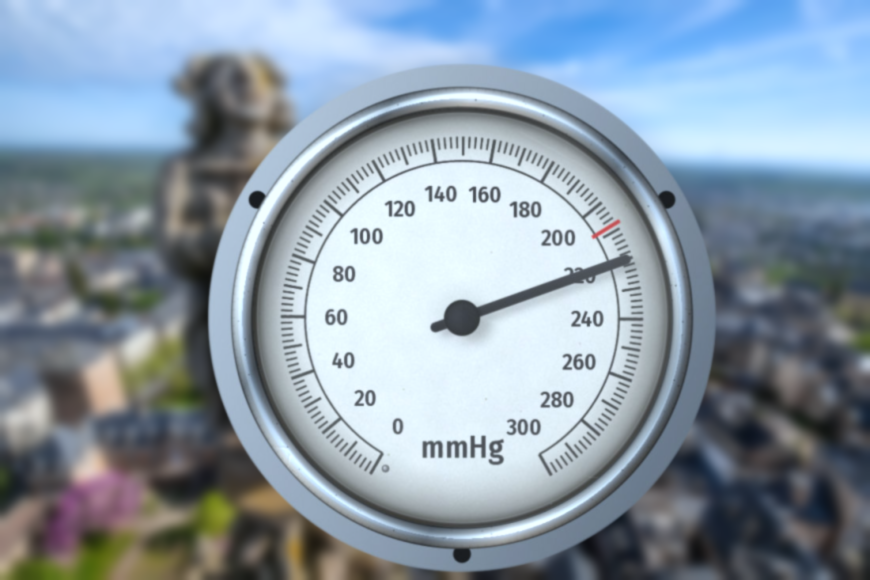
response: 220; mmHg
